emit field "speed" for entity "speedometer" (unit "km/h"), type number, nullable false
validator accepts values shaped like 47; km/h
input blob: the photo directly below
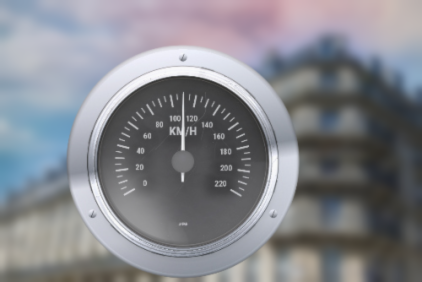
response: 110; km/h
